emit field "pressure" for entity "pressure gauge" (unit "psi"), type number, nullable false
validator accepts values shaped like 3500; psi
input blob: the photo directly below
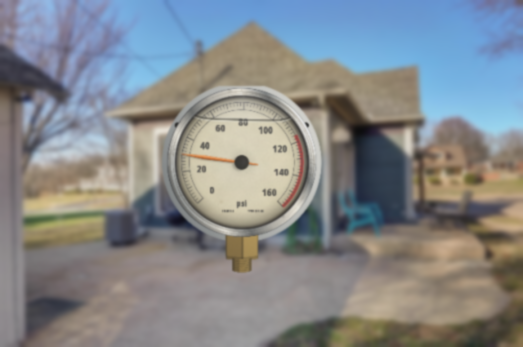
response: 30; psi
